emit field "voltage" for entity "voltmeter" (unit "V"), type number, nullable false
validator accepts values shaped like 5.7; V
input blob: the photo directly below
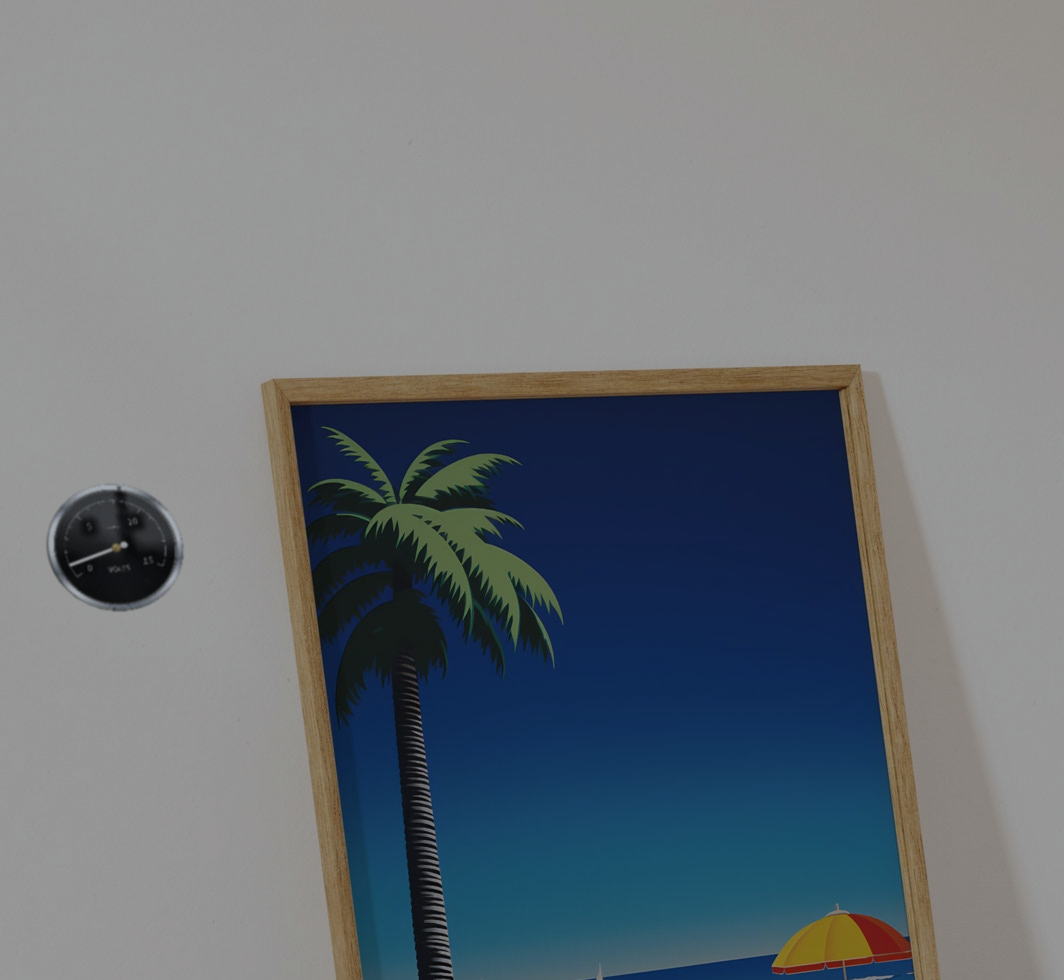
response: 1; V
